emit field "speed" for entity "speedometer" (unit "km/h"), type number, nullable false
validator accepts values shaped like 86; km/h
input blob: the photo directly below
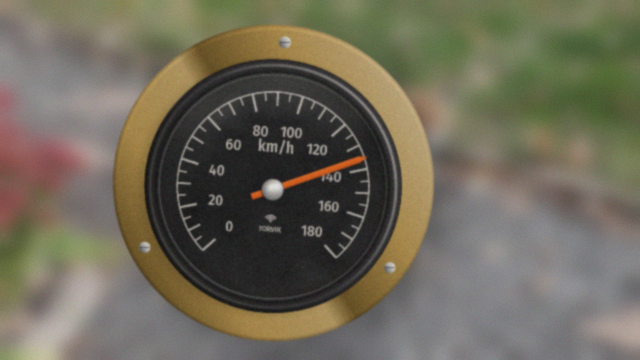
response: 135; km/h
